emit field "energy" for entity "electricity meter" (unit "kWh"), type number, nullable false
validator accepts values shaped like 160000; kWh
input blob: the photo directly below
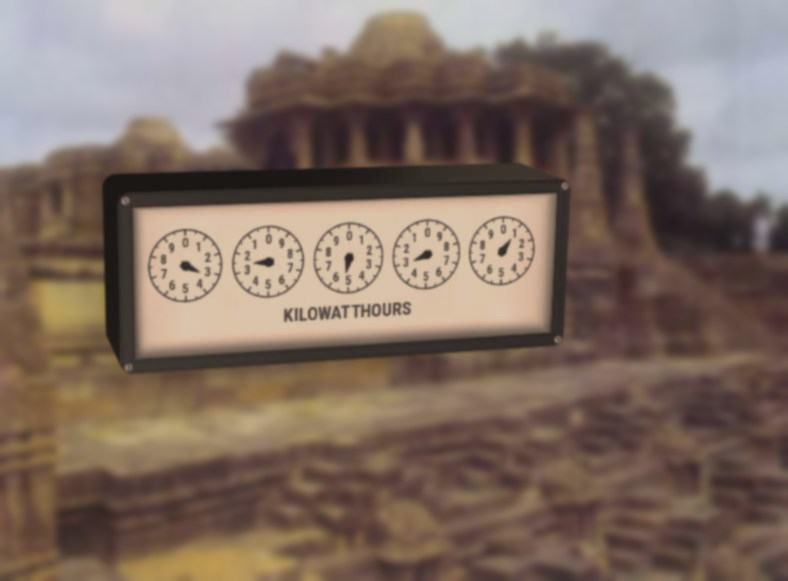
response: 32531; kWh
